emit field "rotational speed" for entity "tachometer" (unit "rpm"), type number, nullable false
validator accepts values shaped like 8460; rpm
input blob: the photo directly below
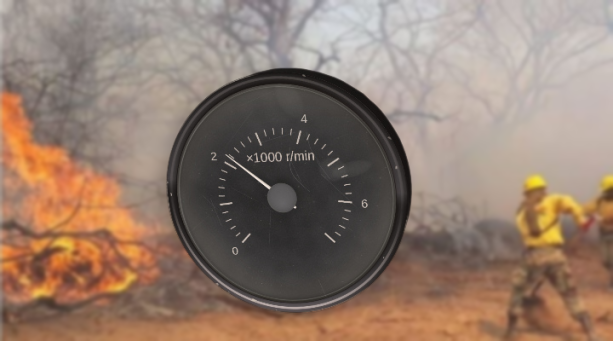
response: 2200; rpm
